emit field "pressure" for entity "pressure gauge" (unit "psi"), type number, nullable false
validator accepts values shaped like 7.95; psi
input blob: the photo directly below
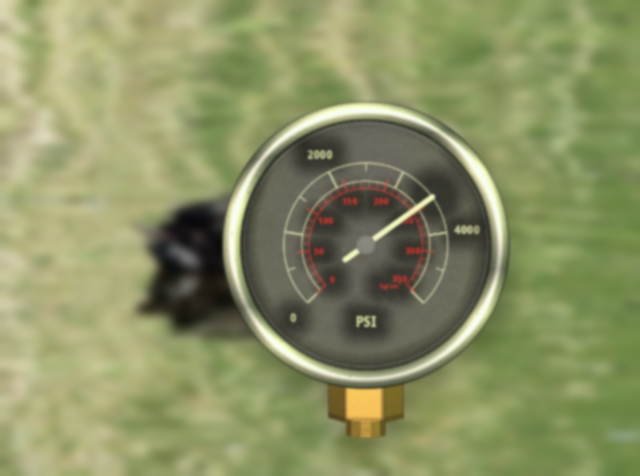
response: 3500; psi
